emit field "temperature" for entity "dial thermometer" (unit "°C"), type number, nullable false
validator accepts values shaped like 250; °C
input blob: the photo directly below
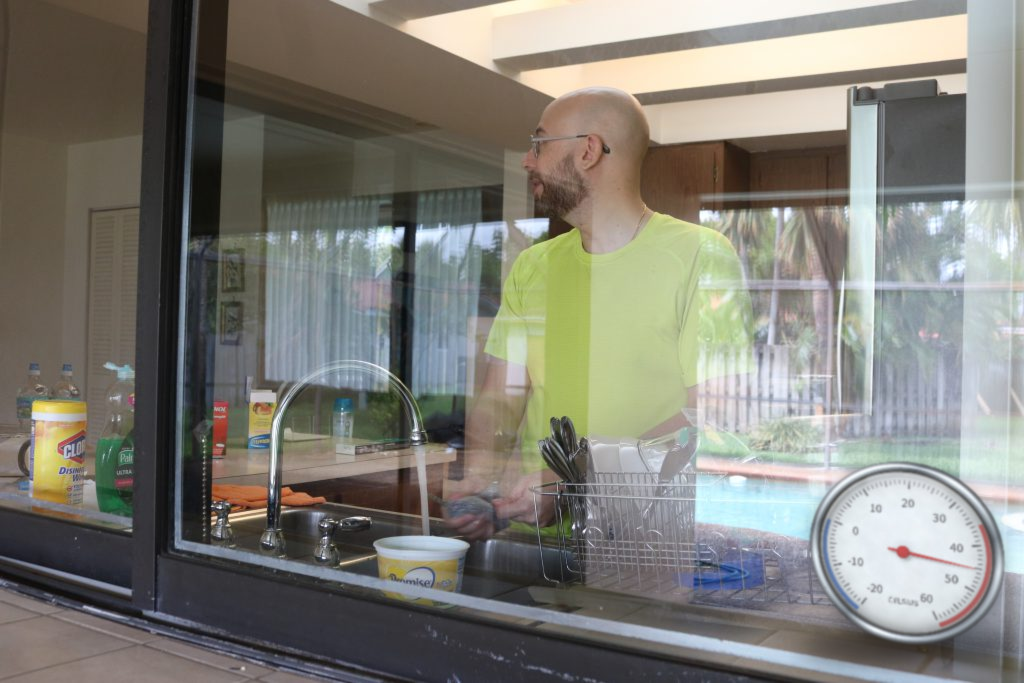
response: 45; °C
